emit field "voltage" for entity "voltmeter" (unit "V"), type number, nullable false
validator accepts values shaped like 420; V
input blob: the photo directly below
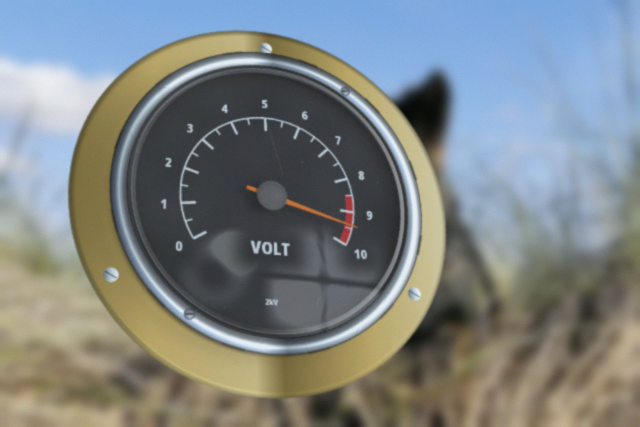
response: 9.5; V
